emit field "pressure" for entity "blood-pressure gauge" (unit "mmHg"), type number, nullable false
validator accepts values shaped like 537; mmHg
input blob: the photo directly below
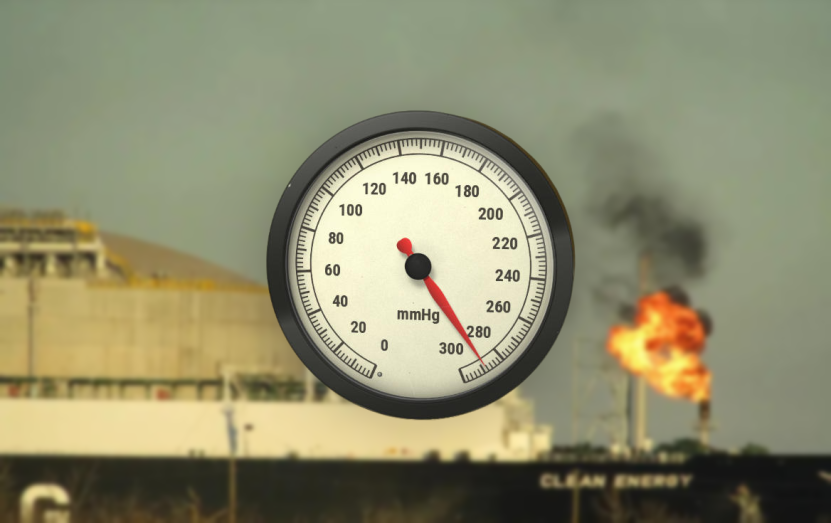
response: 288; mmHg
